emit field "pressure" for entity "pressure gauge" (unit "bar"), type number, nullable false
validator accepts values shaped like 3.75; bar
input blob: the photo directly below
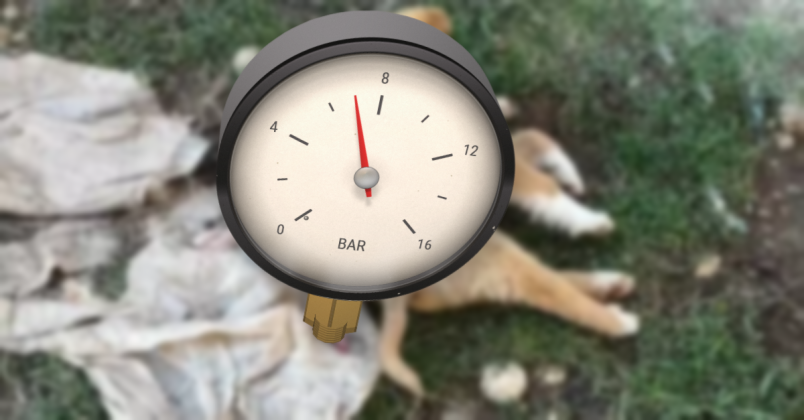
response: 7; bar
